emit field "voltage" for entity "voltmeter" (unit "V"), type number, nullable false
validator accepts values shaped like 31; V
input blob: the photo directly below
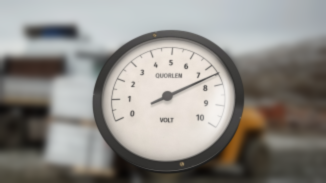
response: 7.5; V
